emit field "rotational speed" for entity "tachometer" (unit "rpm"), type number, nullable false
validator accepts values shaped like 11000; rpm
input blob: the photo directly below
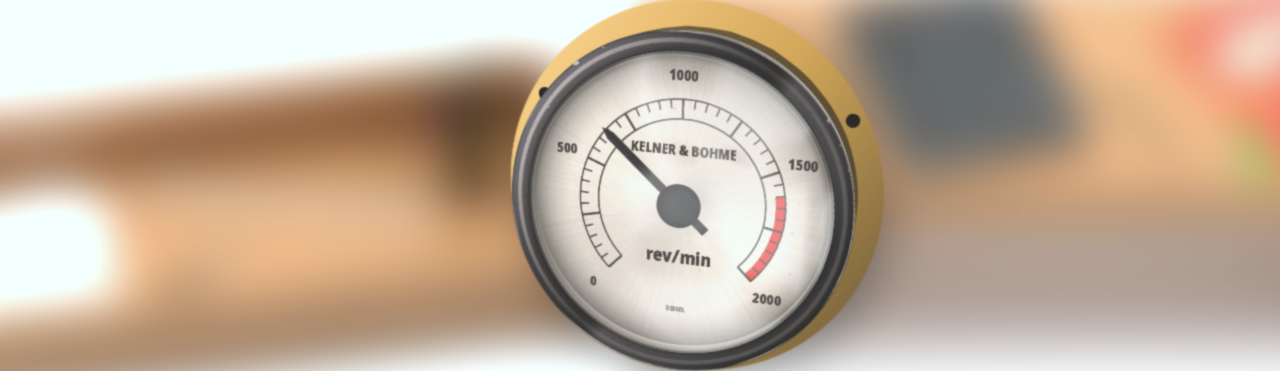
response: 650; rpm
